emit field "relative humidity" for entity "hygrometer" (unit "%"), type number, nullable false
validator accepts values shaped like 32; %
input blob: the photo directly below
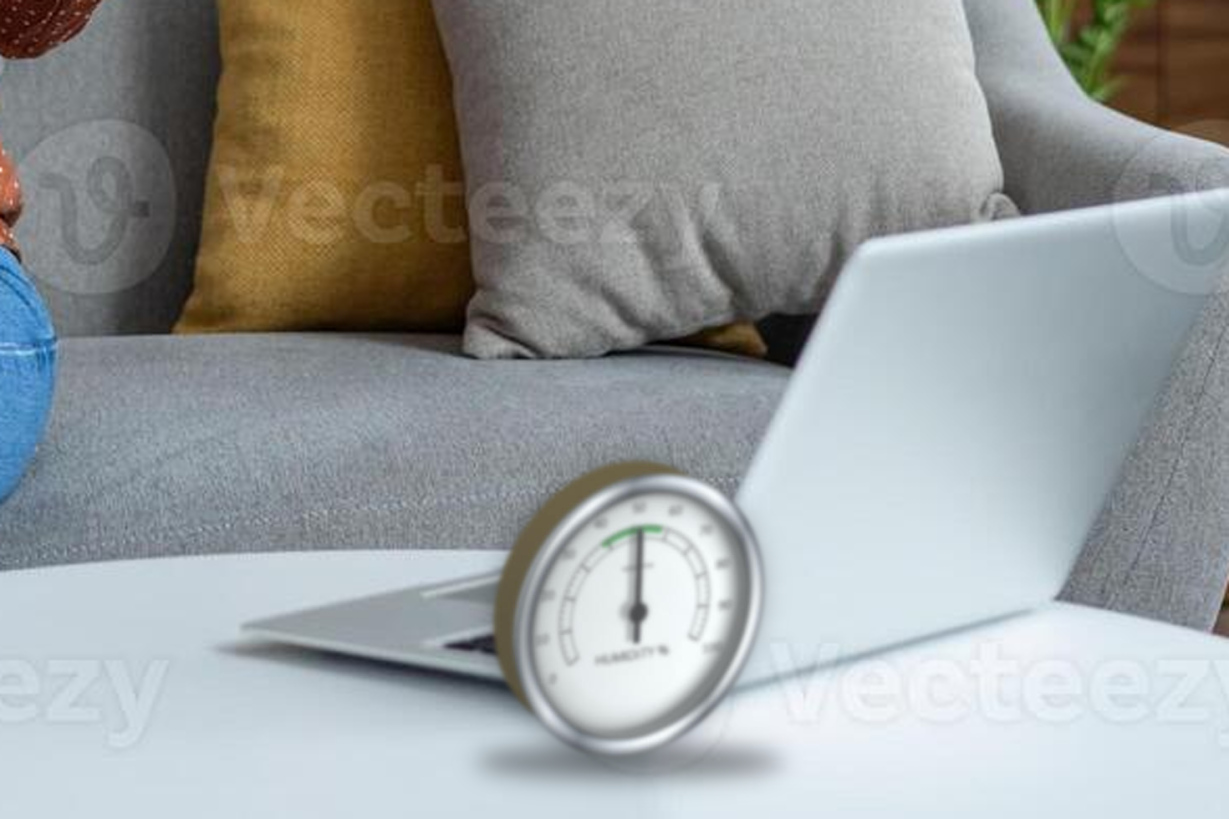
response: 50; %
